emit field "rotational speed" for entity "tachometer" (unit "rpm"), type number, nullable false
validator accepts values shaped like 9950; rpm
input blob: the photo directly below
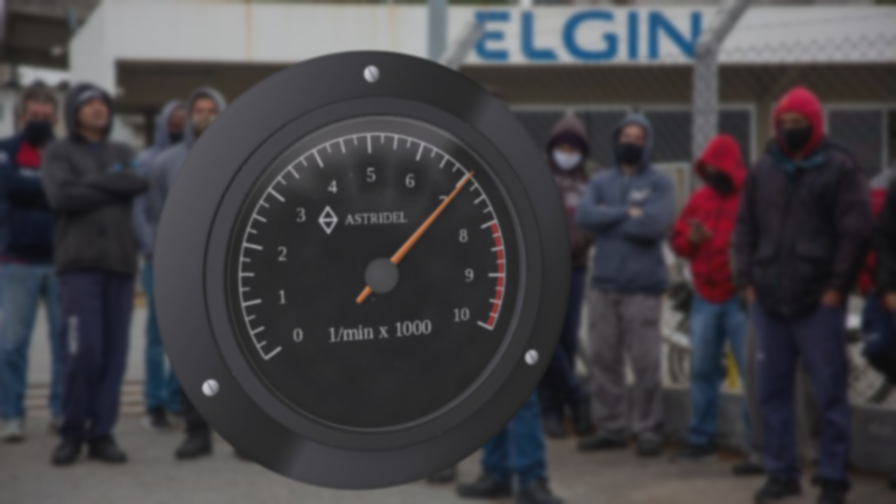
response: 7000; rpm
